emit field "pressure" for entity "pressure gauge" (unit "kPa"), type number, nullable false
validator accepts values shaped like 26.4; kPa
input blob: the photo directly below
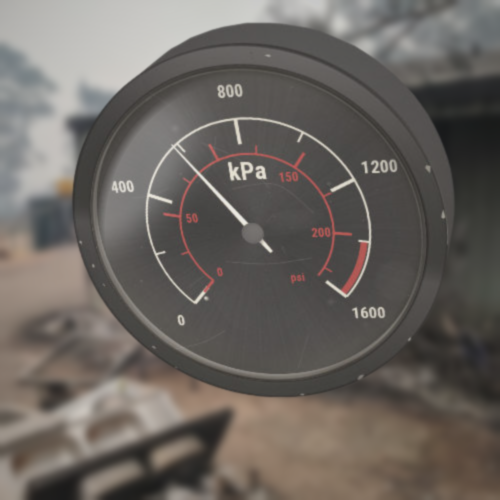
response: 600; kPa
